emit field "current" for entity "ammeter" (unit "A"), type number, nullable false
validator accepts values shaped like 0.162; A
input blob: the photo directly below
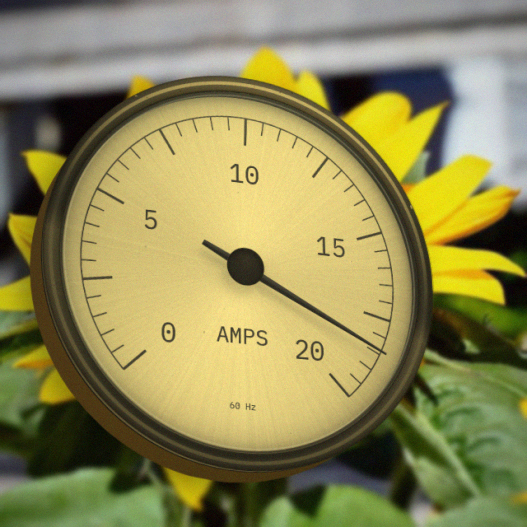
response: 18.5; A
